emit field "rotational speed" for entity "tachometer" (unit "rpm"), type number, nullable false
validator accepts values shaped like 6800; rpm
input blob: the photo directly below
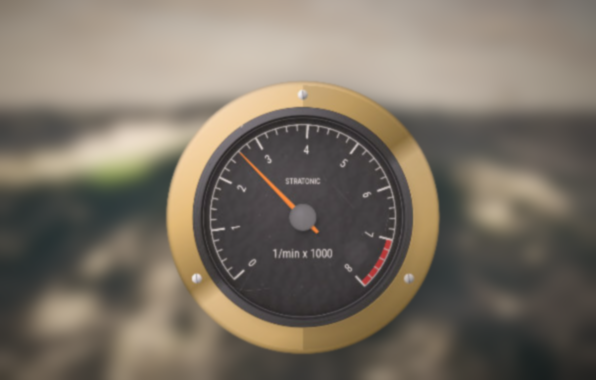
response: 2600; rpm
